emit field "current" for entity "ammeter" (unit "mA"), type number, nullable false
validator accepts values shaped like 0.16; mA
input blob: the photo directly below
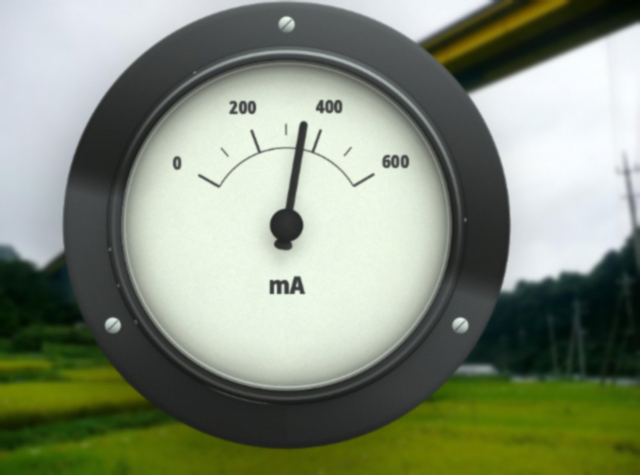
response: 350; mA
